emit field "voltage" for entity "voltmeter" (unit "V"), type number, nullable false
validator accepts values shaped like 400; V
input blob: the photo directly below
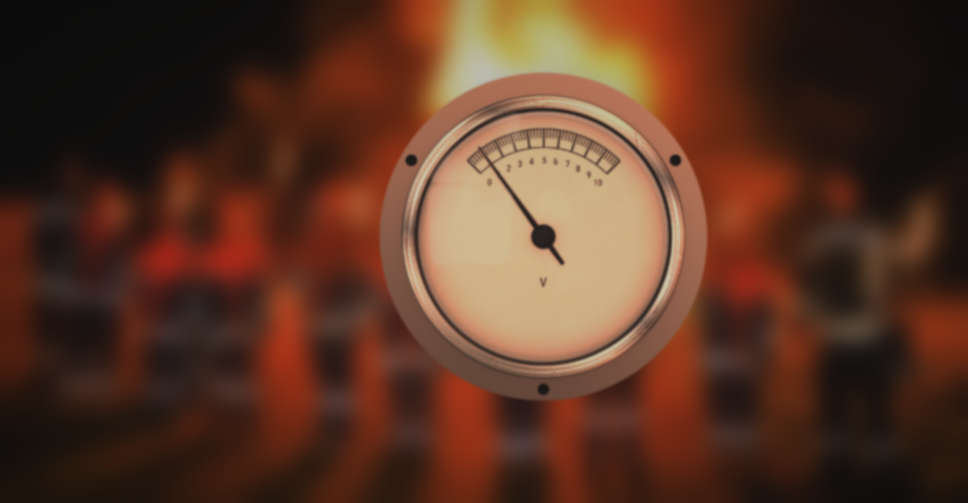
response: 1; V
